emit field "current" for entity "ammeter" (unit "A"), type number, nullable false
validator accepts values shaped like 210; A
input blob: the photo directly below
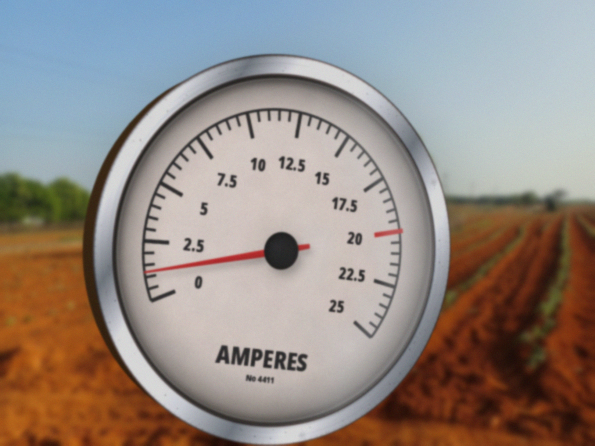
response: 1.25; A
